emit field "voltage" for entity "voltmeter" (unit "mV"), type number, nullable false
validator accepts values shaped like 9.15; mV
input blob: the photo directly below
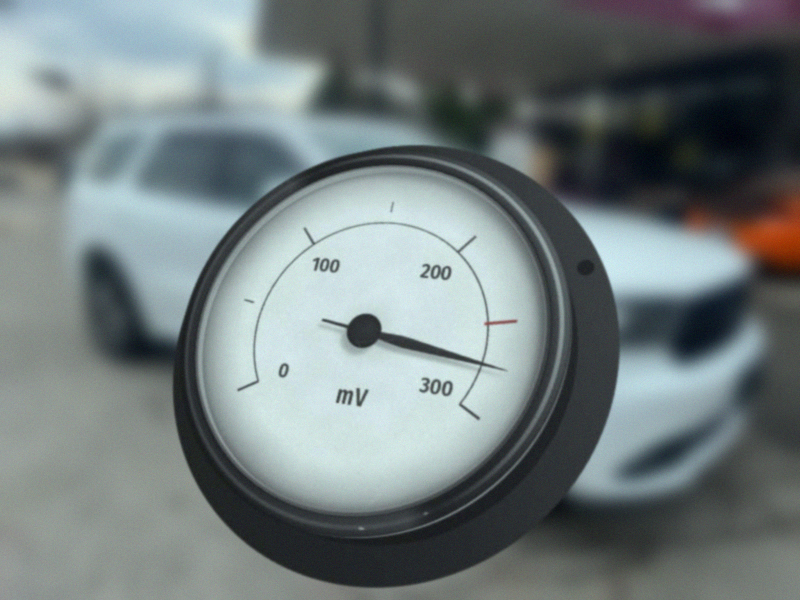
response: 275; mV
